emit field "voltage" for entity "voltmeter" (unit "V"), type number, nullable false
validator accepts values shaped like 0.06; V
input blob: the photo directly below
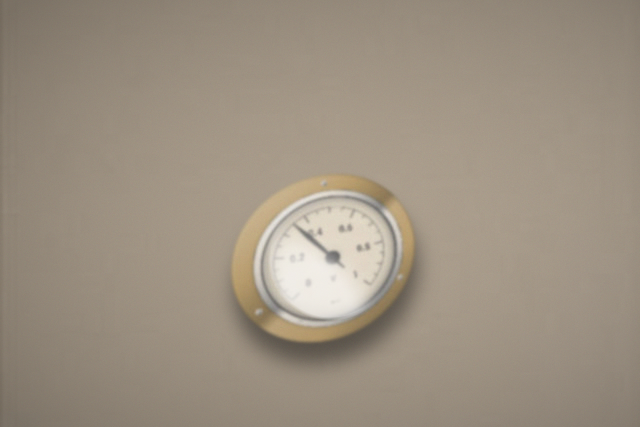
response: 0.35; V
